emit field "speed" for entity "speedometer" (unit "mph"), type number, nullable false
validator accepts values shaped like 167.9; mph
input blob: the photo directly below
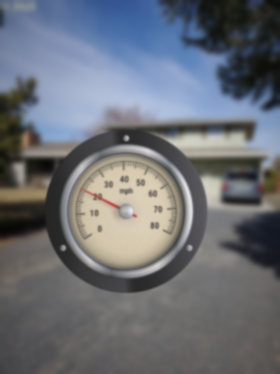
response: 20; mph
